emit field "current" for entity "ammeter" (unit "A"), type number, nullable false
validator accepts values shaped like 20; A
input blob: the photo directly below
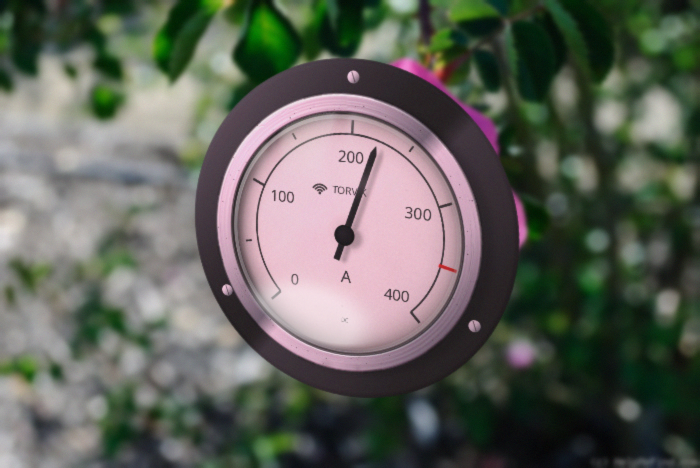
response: 225; A
